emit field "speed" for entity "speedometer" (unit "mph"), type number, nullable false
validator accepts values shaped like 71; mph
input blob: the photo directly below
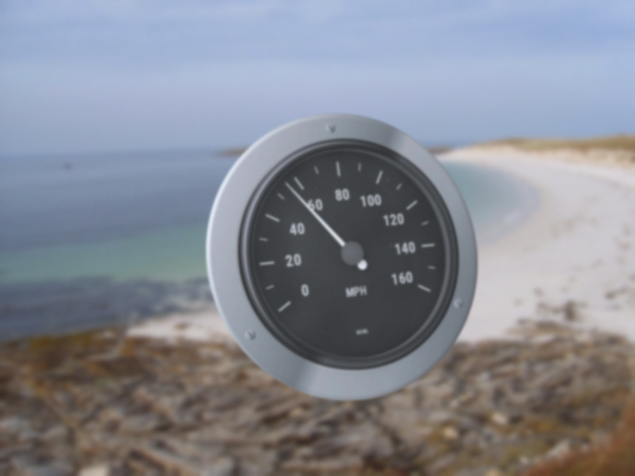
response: 55; mph
